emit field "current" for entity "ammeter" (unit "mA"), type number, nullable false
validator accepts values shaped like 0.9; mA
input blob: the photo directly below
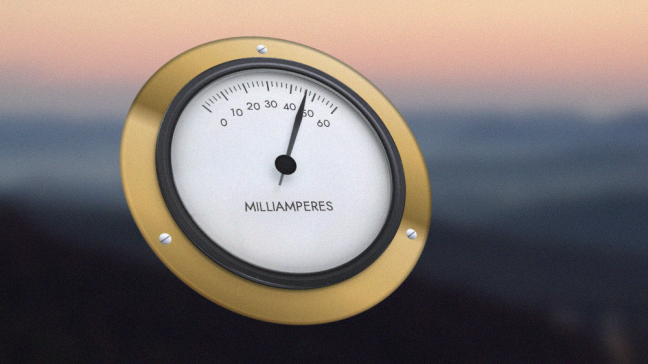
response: 46; mA
